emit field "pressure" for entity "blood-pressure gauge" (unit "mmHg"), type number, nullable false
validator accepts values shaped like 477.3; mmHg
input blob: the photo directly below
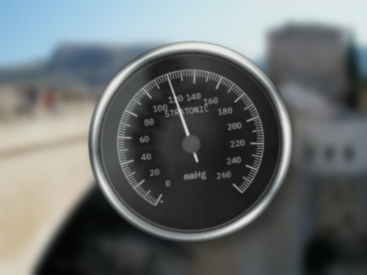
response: 120; mmHg
